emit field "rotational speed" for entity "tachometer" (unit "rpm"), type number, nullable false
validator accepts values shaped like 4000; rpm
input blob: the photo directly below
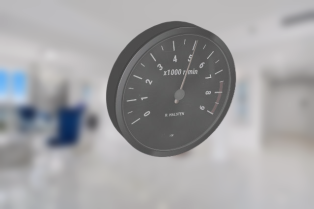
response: 5000; rpm
